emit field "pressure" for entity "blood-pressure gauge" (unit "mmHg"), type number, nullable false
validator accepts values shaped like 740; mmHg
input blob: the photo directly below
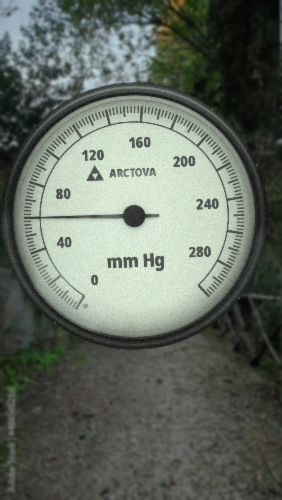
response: 60; mmHg
